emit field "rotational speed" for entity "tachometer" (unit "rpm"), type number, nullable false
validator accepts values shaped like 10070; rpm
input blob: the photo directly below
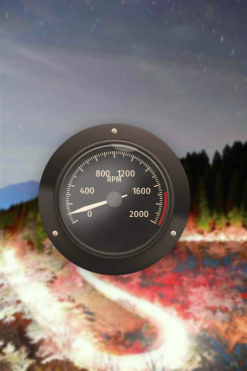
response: 100; rpm
